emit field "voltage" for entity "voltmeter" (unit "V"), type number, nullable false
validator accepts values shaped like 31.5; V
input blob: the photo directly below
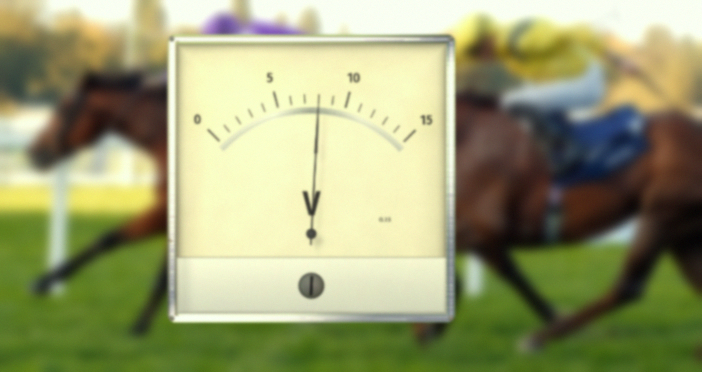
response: 8; V
